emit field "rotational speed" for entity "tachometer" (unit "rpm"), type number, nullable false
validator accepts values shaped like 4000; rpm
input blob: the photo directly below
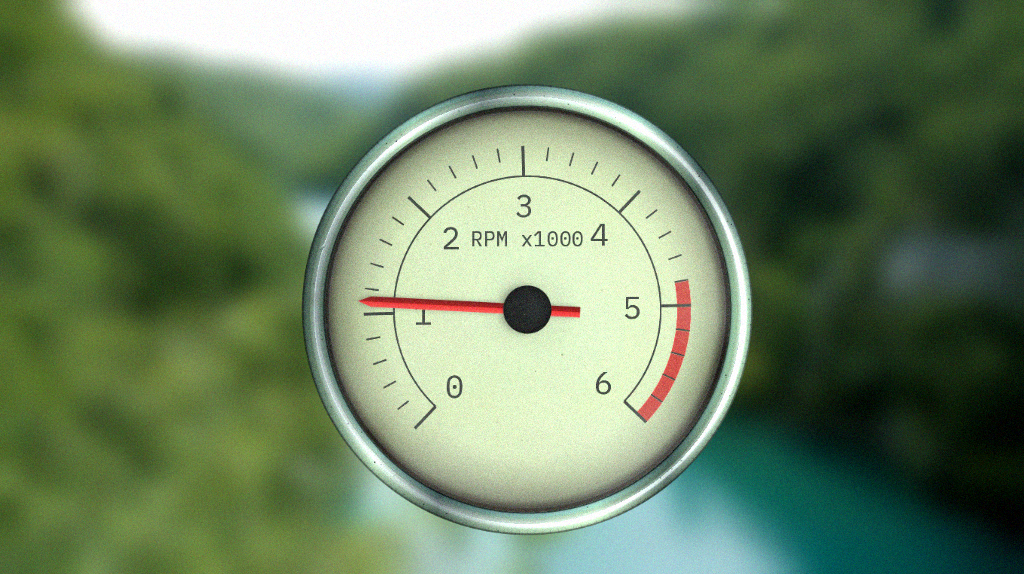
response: 1100; rpm
